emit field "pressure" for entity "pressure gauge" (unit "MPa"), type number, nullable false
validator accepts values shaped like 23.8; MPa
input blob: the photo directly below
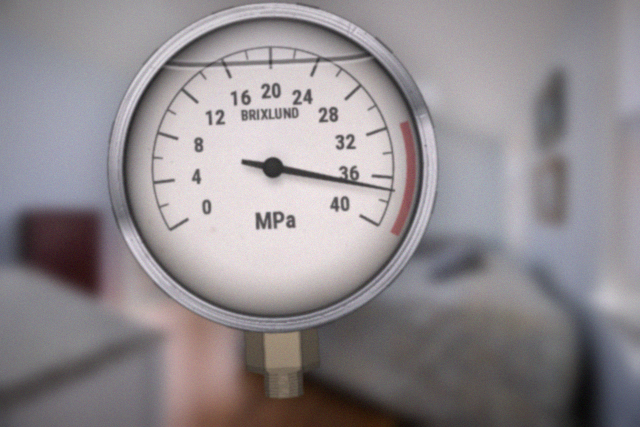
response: 37; MPa
